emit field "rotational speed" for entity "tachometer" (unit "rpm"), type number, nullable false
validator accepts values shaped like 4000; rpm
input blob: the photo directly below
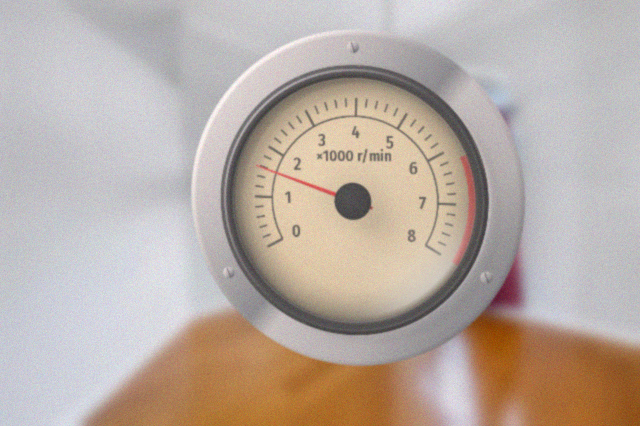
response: 1600; rpm
